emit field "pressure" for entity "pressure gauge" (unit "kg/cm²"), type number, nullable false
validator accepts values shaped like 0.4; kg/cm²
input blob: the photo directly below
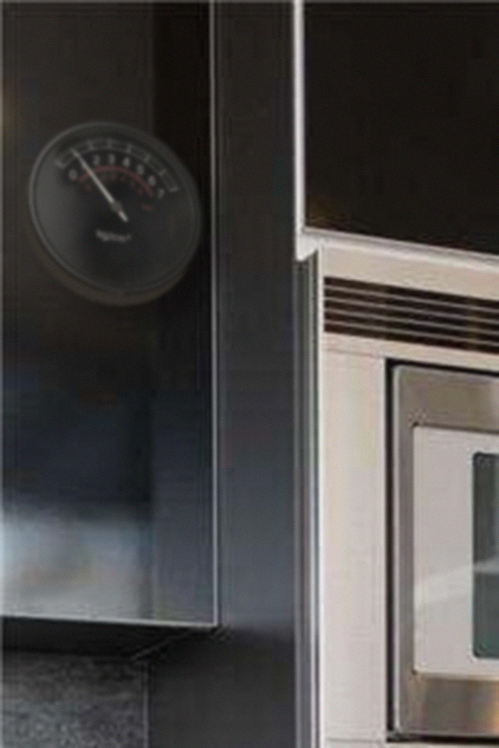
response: 1; kg/cm²
